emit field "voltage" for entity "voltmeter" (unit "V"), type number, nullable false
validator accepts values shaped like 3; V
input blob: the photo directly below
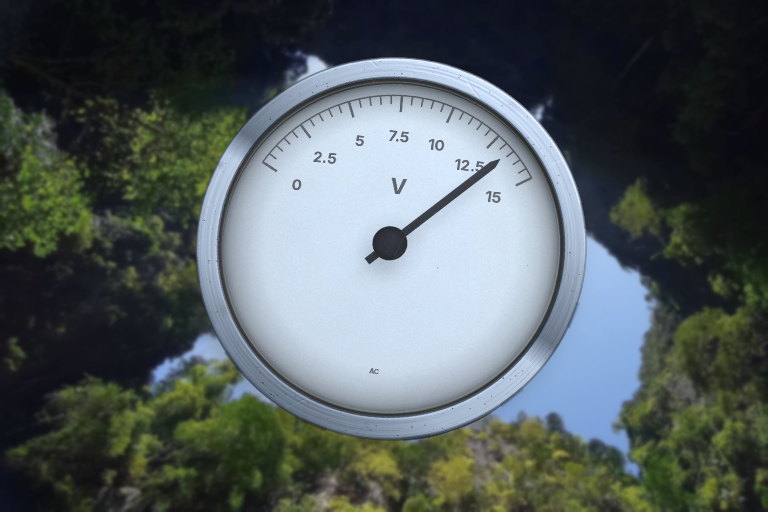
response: 13.5; V
